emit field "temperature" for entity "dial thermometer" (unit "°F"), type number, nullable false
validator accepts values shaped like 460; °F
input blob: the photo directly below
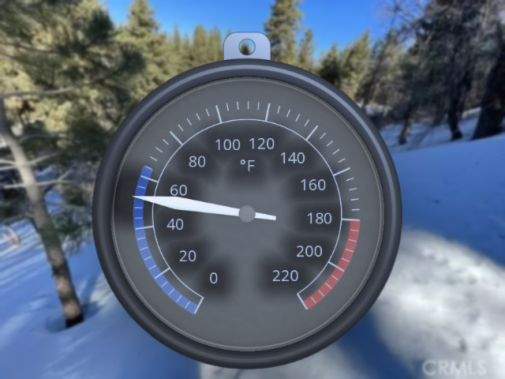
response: 52; °F
